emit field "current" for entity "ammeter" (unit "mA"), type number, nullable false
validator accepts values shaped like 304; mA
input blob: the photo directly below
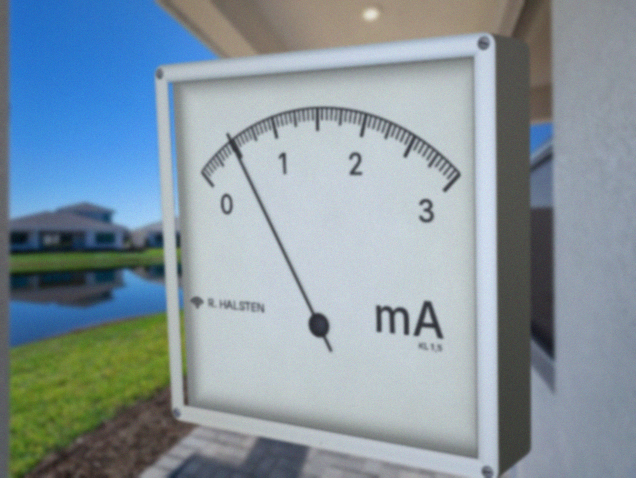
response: 0.5; mA
